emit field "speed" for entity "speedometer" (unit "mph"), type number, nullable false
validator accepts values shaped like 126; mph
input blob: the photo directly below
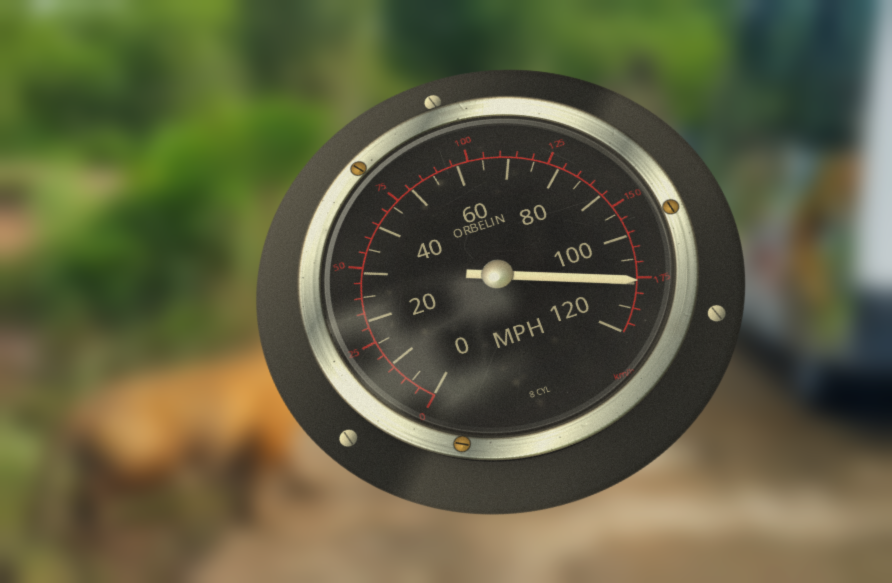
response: 110; mph
